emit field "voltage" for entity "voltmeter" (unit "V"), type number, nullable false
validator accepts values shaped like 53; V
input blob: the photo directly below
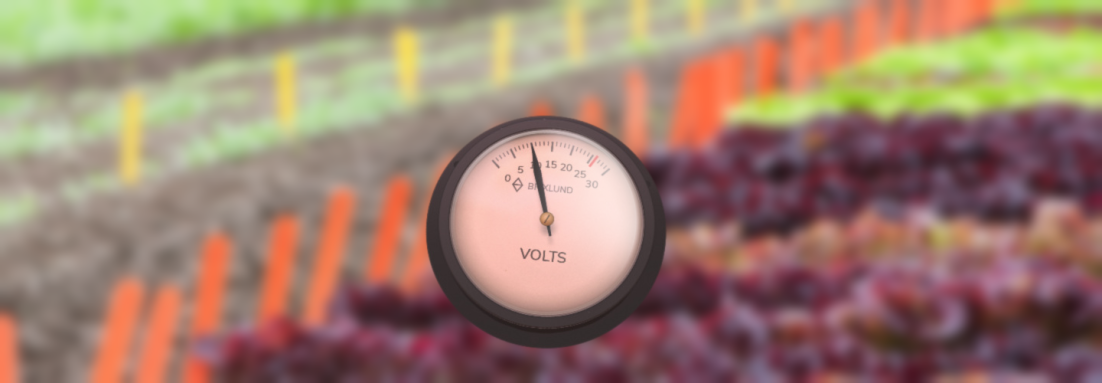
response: 10; V
